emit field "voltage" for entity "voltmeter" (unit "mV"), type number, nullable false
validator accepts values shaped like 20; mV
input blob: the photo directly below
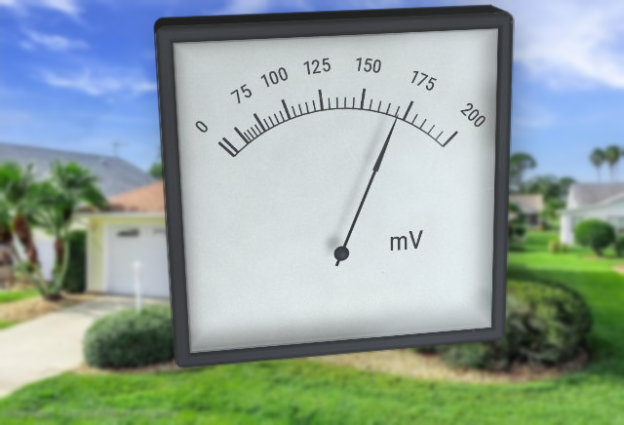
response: 170; mV
